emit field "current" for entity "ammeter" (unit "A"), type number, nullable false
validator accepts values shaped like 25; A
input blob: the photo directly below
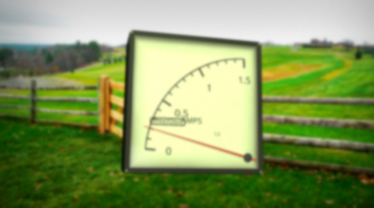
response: 0.2; A
